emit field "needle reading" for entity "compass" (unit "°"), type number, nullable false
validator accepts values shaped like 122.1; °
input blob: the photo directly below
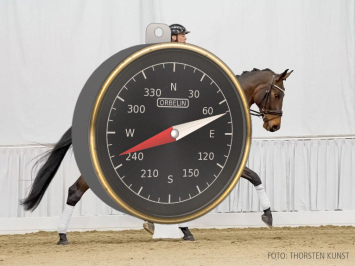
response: 250; °
